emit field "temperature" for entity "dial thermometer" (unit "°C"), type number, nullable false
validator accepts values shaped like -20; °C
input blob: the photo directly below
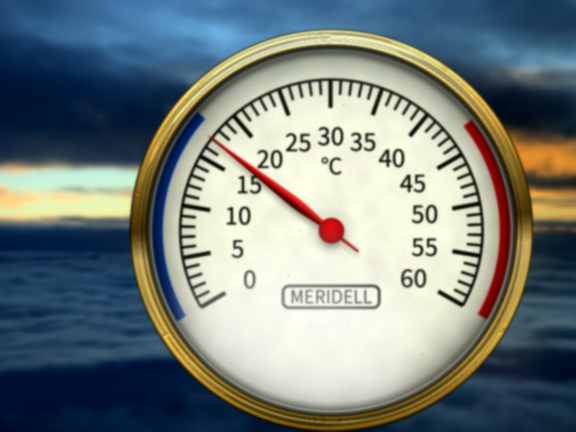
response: 17; °C
